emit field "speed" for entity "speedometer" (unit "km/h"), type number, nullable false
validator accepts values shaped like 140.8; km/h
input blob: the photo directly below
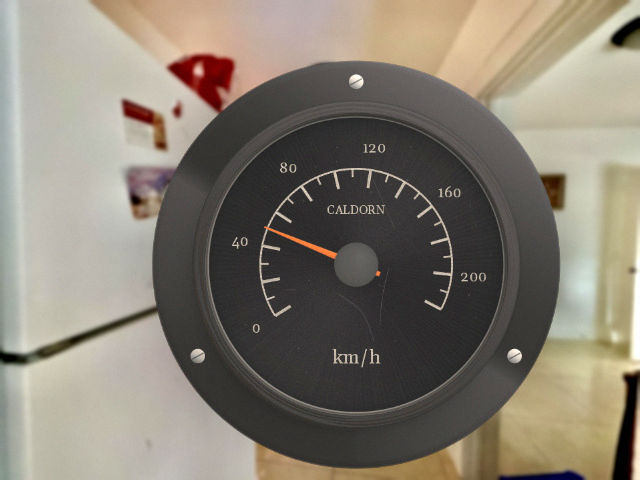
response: 50; km/h
